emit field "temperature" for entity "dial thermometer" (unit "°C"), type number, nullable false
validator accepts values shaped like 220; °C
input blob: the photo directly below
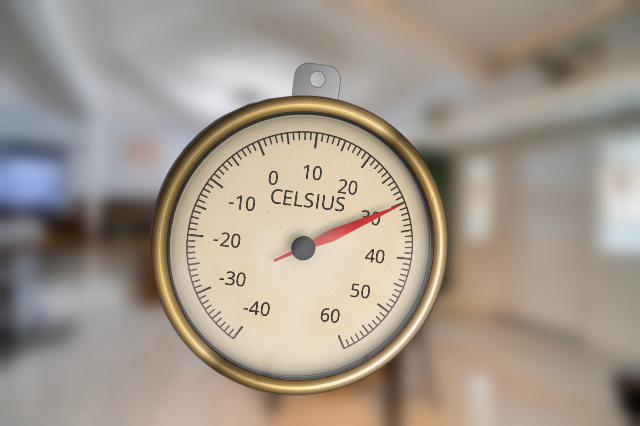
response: 30; °C
